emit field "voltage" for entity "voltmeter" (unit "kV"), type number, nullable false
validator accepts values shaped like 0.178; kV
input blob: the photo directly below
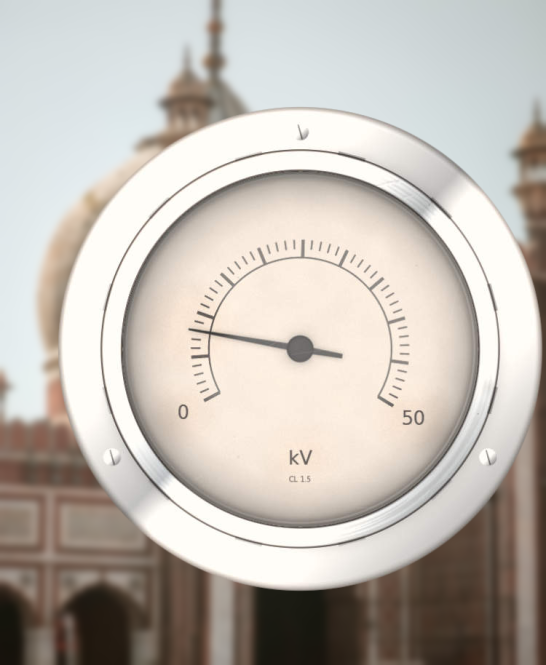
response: 8; kV
